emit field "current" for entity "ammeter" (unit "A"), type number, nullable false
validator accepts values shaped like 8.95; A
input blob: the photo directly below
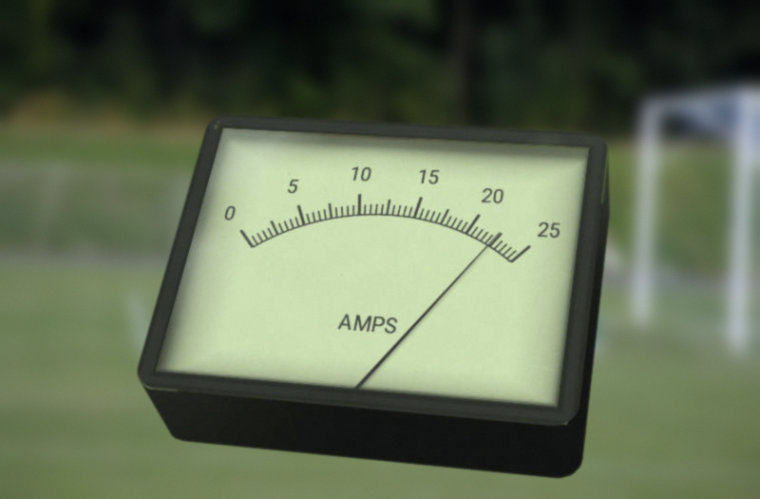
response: 22.5; A
